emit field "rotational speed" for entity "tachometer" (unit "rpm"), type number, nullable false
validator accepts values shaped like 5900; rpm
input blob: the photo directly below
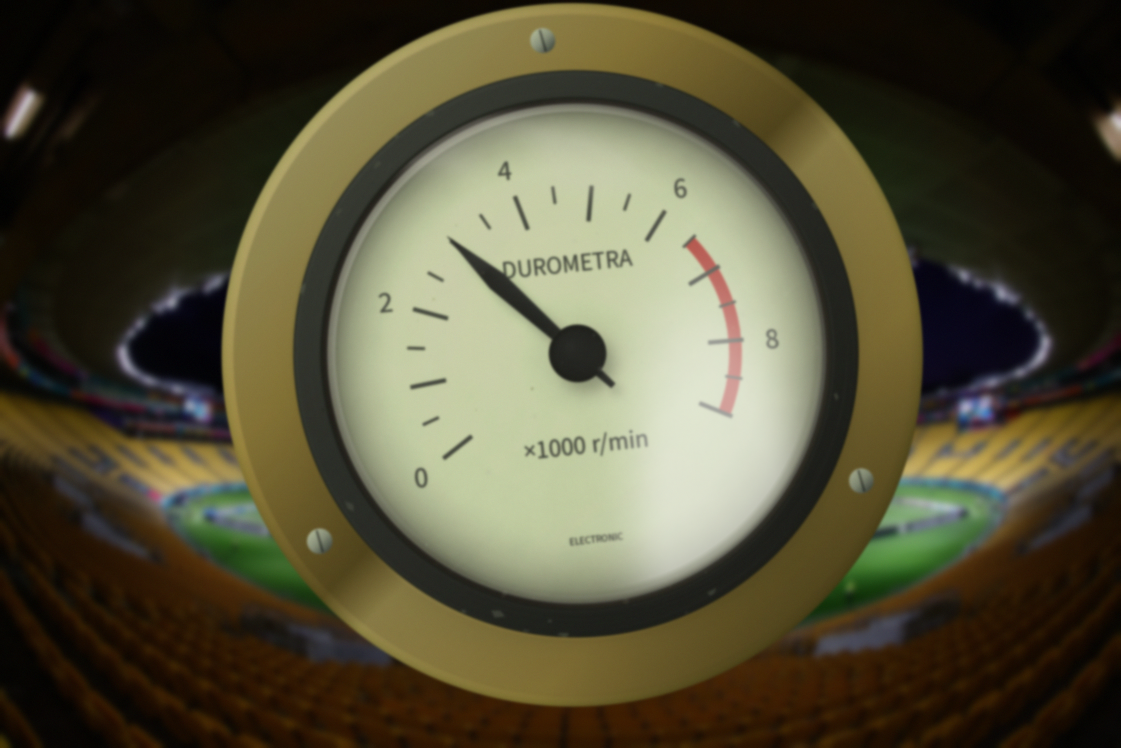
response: 3000; rpm
